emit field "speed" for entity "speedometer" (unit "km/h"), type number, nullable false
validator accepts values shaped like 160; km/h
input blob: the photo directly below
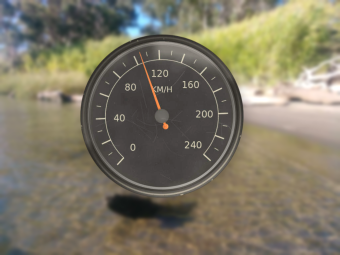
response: 105; km/h
